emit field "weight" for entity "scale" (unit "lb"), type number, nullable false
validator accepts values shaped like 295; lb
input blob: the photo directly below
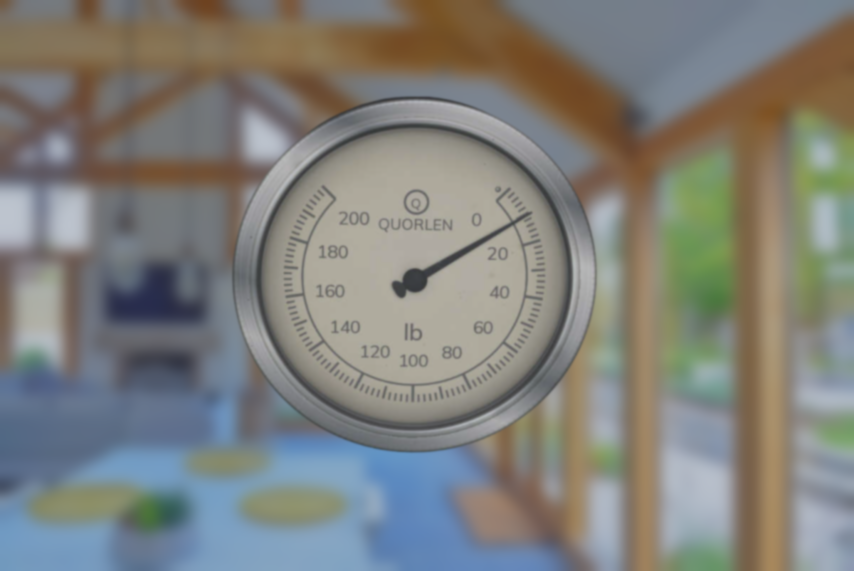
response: 10; lb
